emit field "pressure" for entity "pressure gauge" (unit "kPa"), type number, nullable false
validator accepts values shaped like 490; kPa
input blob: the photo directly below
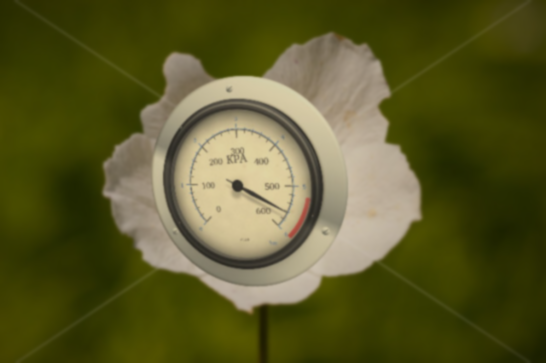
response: 560; kPa
